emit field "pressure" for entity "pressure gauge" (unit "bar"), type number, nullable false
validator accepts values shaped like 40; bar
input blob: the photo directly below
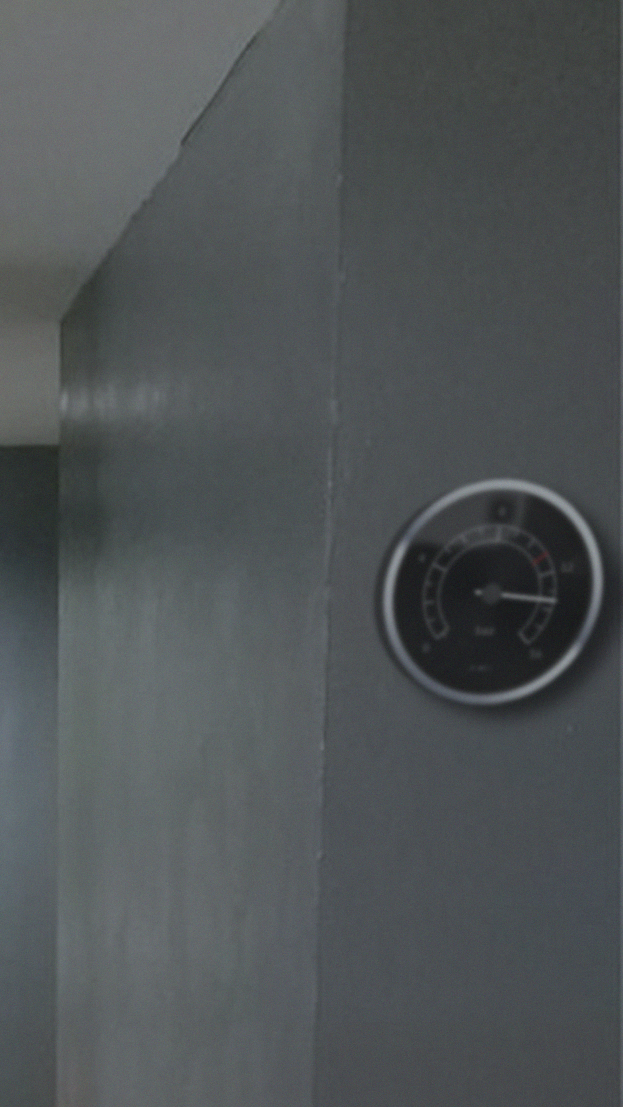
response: 13.5; bar
